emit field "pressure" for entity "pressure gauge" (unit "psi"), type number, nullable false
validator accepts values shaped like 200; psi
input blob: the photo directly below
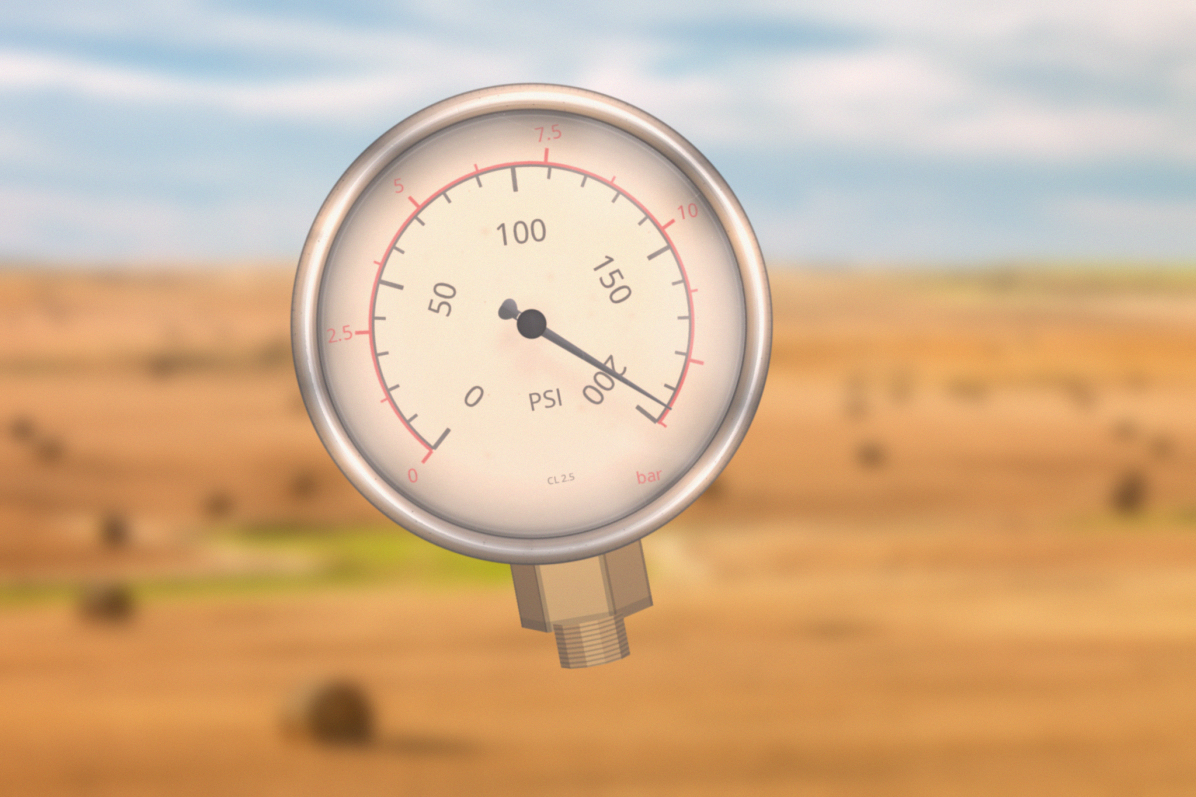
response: 195; psi
